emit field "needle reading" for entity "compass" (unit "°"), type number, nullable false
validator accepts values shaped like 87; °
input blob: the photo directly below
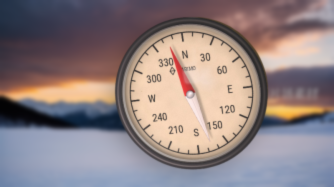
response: 345; °
